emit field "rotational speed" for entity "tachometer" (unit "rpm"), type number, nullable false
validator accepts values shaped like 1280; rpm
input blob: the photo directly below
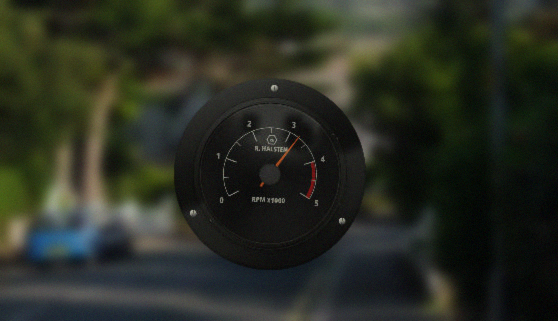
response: 3250; rpm
